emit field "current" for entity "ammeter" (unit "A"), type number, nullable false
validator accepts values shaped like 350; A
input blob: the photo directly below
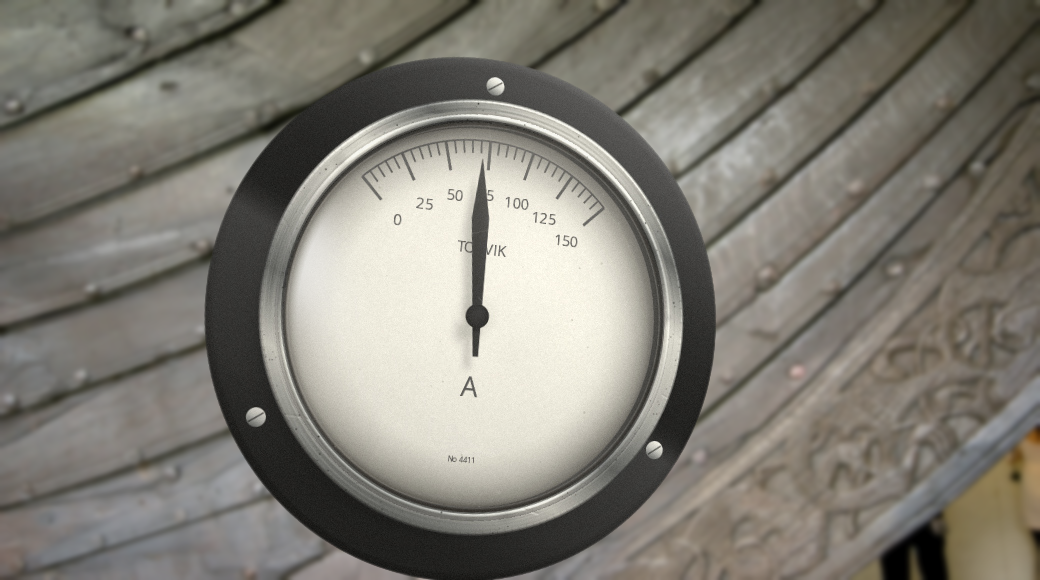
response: 70; A
